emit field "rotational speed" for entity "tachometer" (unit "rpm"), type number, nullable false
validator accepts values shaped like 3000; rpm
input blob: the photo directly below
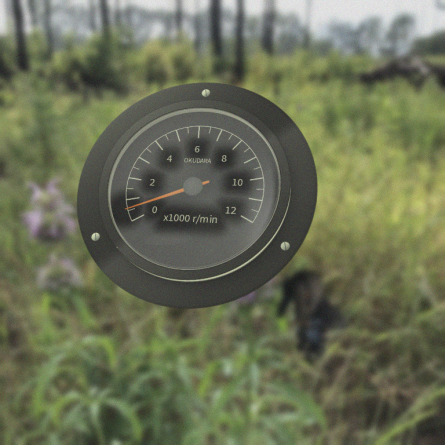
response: 500; rpm
